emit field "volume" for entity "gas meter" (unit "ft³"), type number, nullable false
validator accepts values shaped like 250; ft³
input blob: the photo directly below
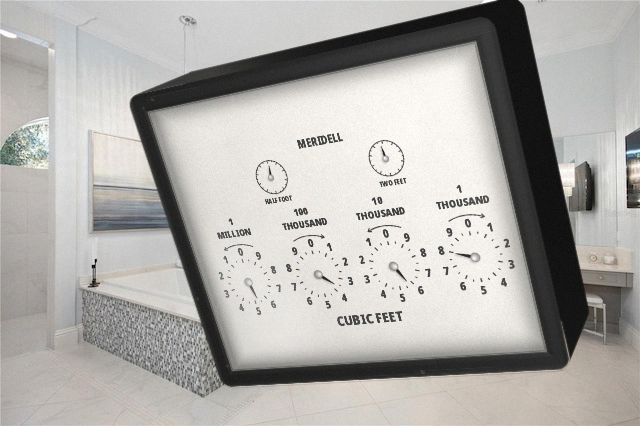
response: 535800; ft³
